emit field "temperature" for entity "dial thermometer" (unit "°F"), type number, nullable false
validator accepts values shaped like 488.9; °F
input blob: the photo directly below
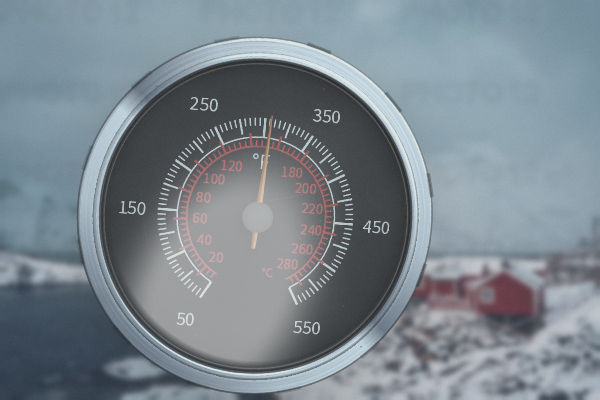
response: 305; °F
